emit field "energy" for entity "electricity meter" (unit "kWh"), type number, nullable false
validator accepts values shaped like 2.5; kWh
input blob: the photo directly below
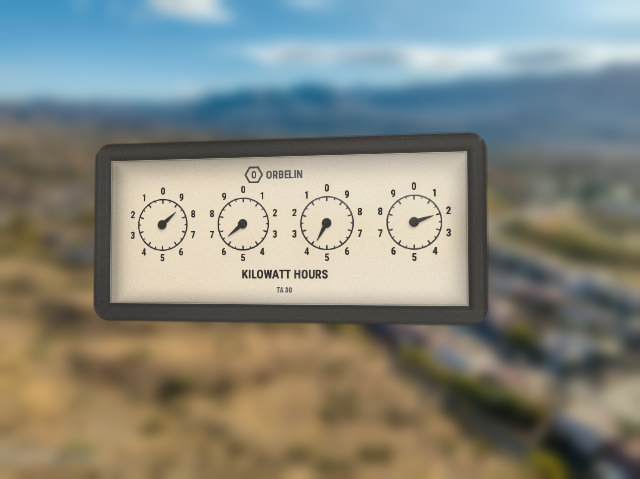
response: 8642; kWh
